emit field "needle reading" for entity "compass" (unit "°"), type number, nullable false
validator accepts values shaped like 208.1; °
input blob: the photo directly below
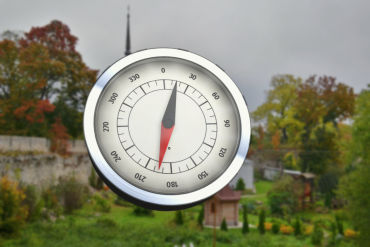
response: 195; °
